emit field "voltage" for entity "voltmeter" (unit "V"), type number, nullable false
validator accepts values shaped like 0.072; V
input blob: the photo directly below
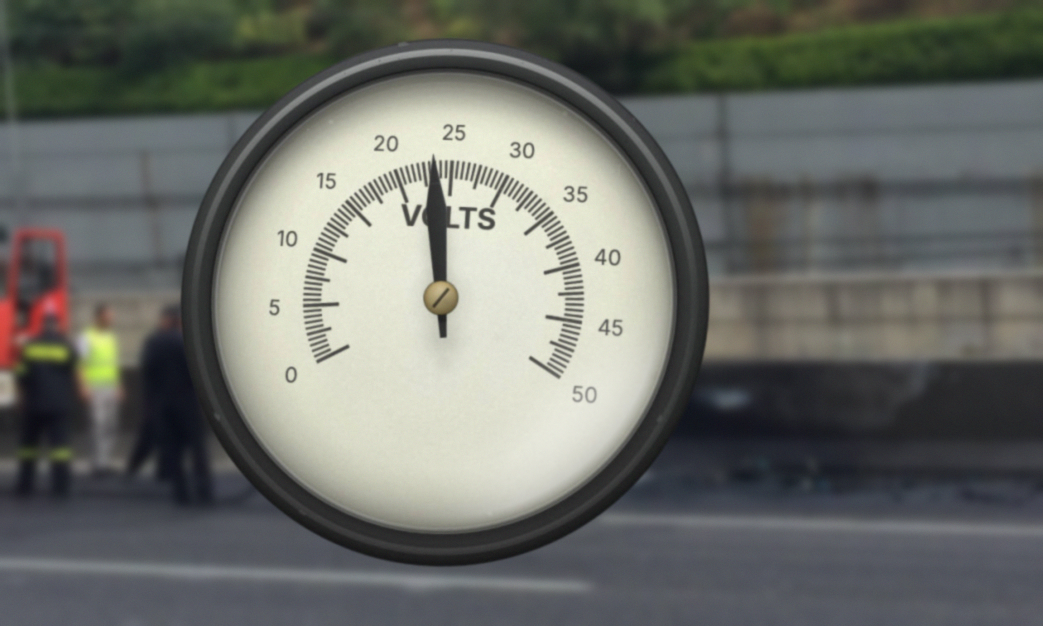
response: 23.5; V
